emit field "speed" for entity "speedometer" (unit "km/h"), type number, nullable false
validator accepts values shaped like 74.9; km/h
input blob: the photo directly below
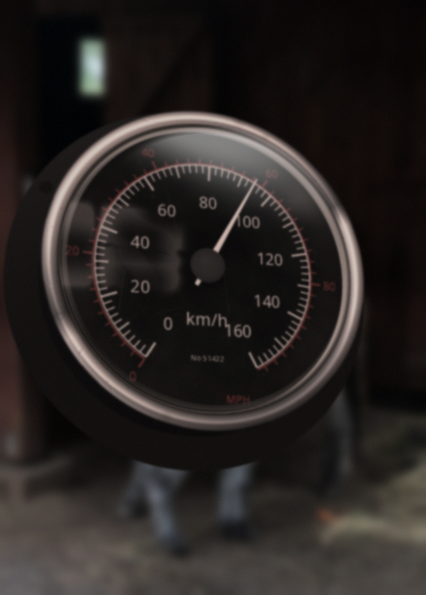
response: 94; km/h
